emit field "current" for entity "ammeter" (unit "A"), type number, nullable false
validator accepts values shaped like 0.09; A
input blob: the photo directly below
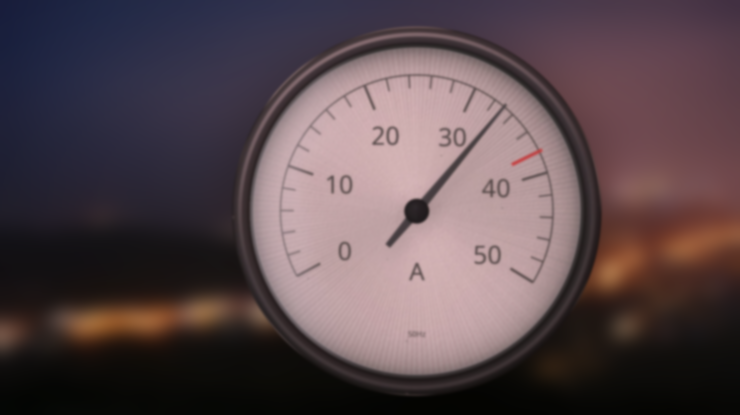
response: 33; A
